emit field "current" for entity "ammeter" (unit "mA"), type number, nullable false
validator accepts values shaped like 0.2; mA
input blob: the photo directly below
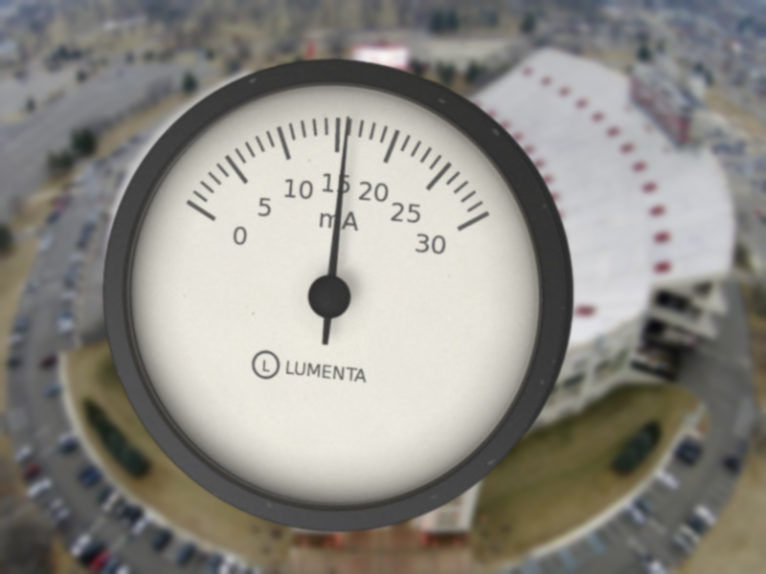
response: 16; mA
